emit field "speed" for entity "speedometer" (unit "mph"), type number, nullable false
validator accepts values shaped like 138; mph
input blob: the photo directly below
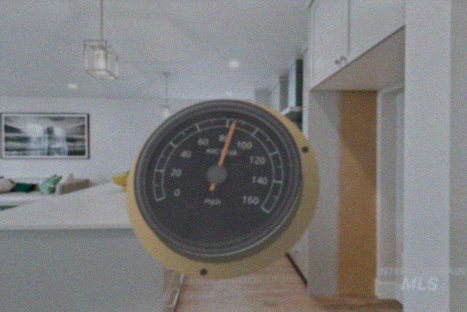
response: 85; mph
